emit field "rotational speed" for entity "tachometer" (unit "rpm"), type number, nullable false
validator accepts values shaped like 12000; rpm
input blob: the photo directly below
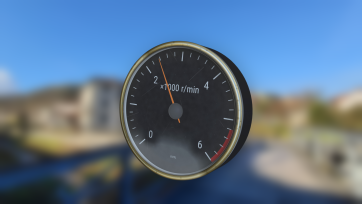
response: 2400; rpm
